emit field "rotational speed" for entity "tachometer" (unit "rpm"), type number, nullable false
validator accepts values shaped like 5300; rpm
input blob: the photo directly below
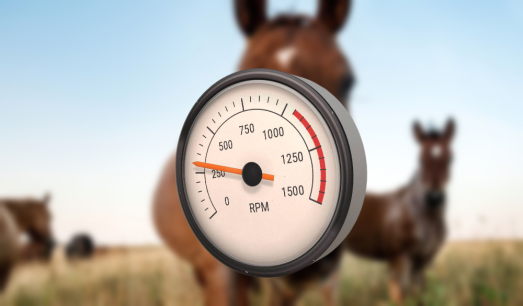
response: 300; rpm
